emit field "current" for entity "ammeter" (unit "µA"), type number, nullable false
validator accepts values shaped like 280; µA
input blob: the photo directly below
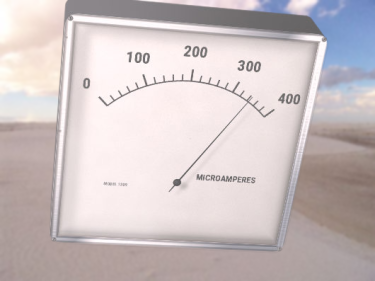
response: 340; µA
